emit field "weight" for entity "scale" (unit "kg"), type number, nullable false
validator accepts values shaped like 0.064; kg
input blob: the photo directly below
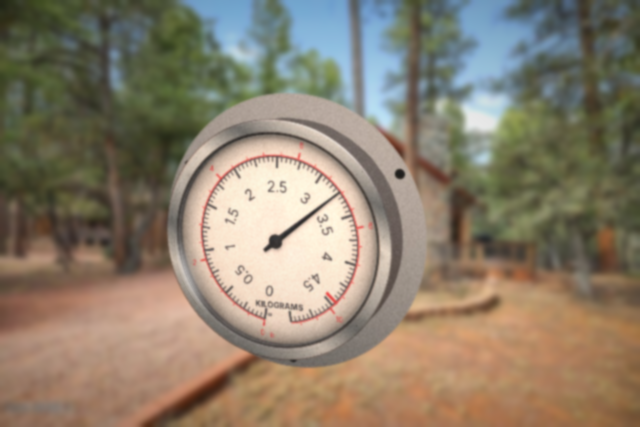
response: 3.25; kg
